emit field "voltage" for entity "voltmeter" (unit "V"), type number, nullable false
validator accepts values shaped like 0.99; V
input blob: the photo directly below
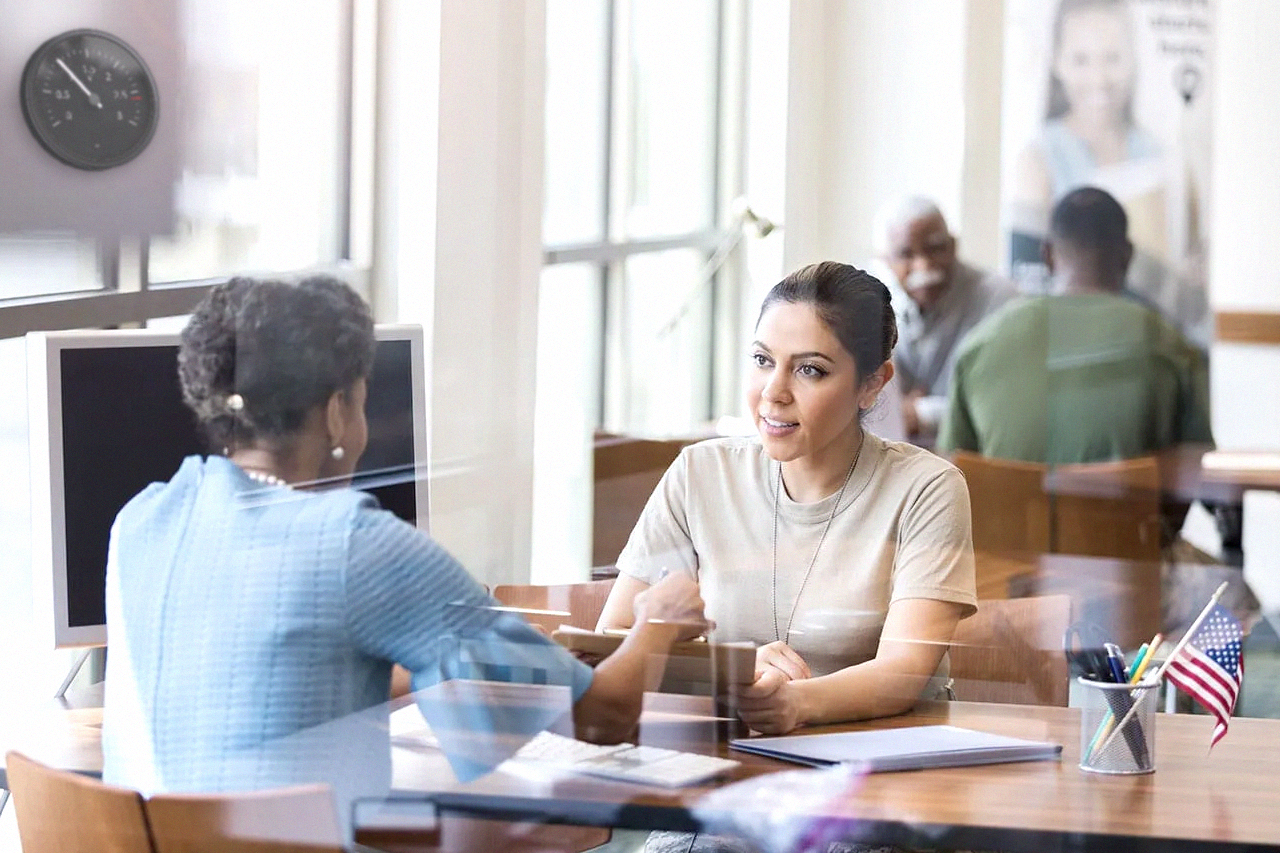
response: 1; V
